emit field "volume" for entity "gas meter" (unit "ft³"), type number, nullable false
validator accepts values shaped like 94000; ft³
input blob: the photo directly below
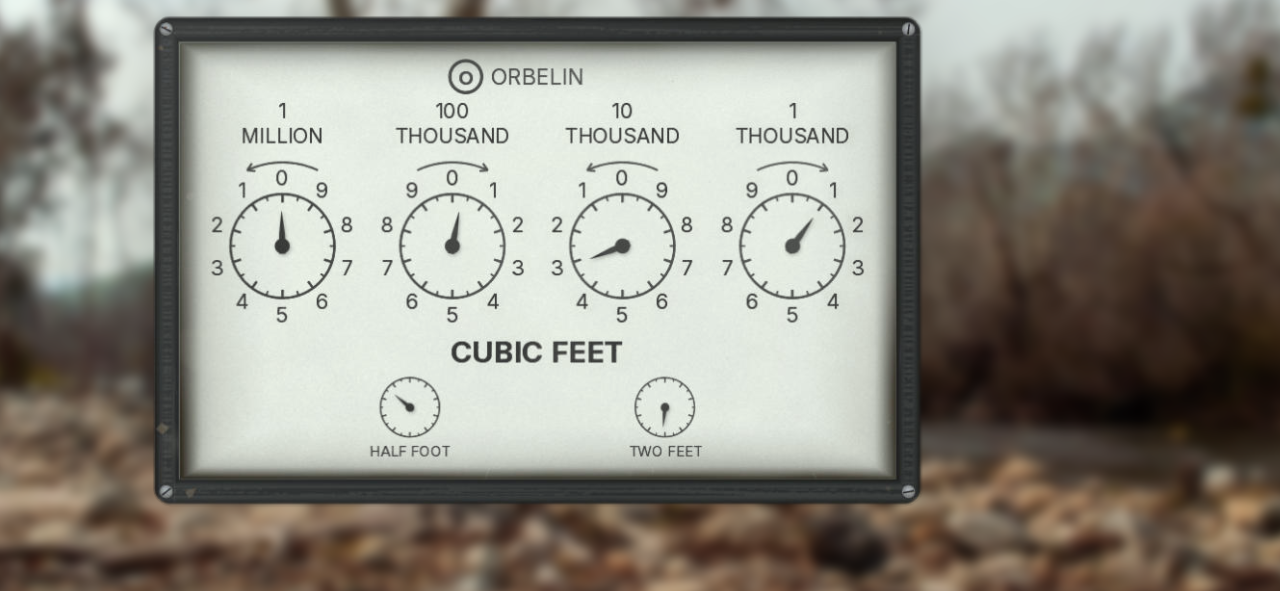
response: 3100; ft³
